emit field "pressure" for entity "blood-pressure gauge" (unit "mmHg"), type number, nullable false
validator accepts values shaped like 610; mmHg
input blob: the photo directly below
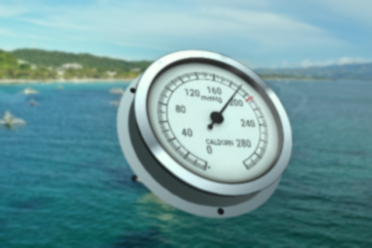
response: 190; mmHg
